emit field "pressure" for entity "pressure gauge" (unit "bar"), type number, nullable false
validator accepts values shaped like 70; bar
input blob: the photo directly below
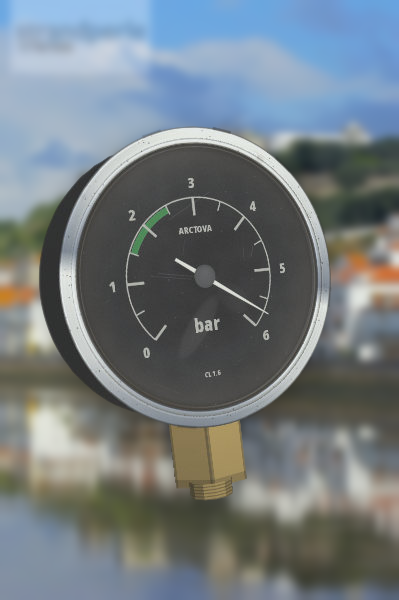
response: 5.75; bar
